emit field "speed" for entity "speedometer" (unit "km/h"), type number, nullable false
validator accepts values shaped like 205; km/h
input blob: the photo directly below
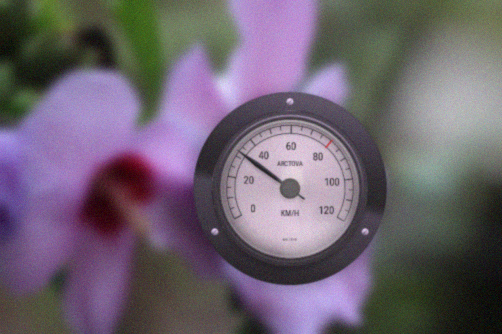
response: 32.5; km/h
